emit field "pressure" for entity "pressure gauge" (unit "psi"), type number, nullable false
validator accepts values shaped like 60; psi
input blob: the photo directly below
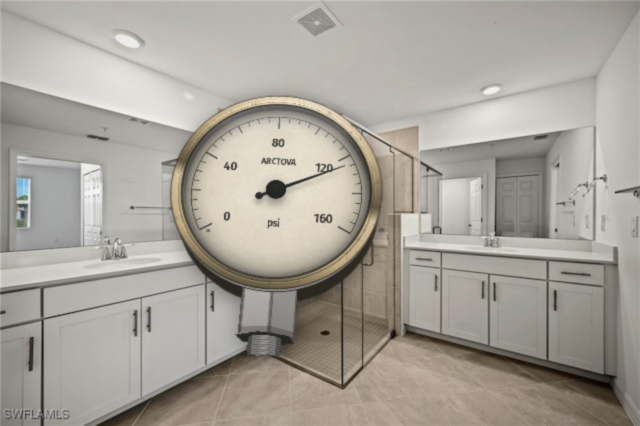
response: 125; psi
